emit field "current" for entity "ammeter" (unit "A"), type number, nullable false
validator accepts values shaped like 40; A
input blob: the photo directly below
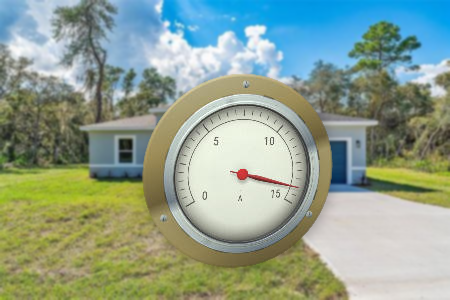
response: 14; A
